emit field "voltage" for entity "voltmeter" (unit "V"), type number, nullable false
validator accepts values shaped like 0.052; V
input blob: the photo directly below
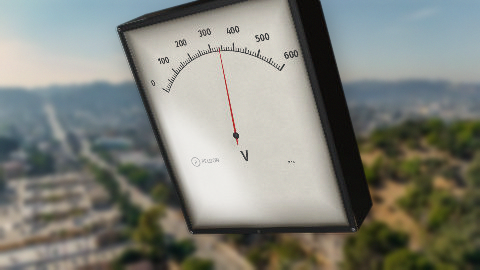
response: 350; V
